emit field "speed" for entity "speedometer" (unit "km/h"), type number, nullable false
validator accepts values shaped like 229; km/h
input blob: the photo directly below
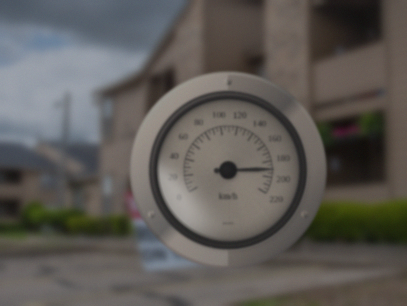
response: 190; km/h
